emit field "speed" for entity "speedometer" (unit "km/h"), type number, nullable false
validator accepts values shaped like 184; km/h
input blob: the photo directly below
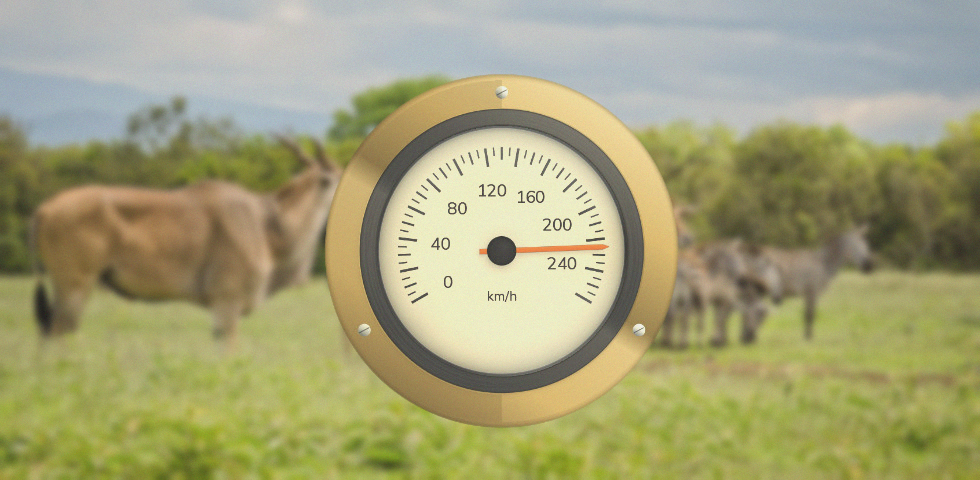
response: 225; km/h
